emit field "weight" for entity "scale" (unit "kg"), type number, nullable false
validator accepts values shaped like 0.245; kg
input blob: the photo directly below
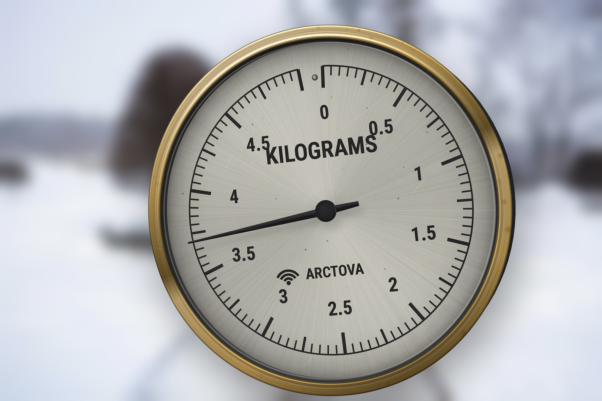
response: 3.7; kg
